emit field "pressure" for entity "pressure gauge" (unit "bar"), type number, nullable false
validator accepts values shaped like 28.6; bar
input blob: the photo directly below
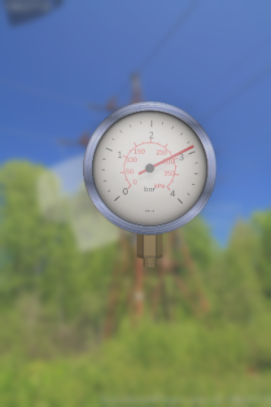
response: 2.9; bar
